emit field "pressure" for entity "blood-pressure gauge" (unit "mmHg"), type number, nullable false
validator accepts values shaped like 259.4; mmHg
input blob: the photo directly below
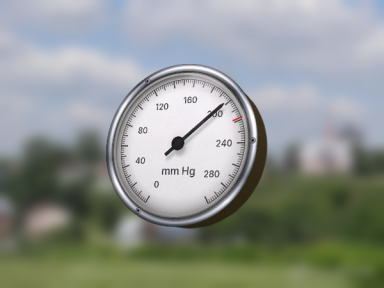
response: 200; mmHg
